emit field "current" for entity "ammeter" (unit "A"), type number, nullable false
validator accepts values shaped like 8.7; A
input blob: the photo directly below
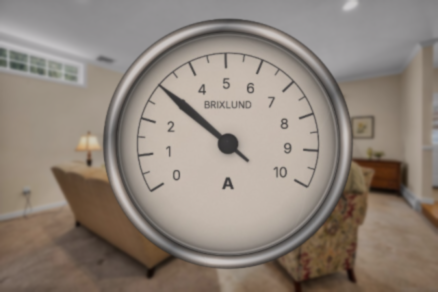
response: 3; A
